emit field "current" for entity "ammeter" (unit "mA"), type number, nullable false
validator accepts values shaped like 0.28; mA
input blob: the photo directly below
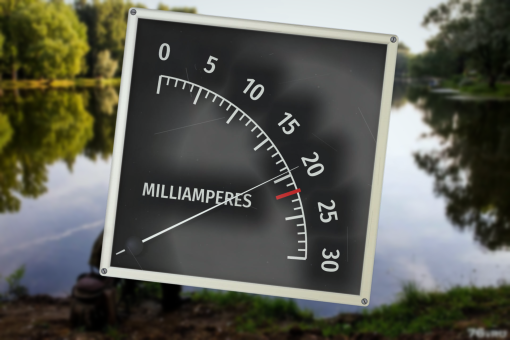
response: 19.5; mA
